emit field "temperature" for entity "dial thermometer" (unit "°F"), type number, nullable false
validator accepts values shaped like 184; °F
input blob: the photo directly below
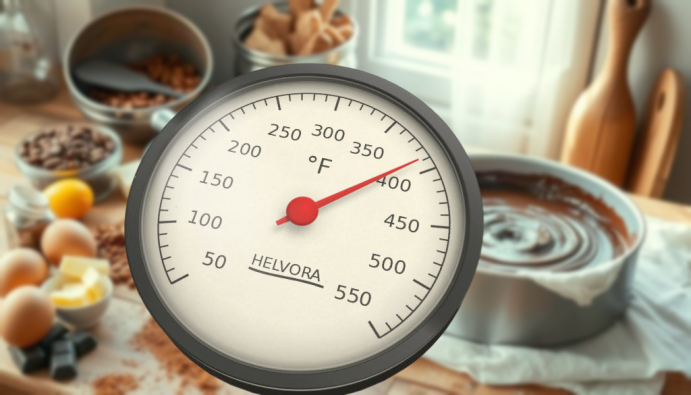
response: 390; °F
